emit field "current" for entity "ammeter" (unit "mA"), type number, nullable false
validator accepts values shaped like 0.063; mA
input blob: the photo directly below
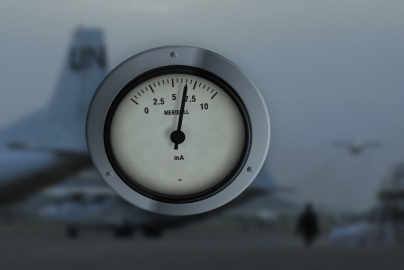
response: 6.5; mA
